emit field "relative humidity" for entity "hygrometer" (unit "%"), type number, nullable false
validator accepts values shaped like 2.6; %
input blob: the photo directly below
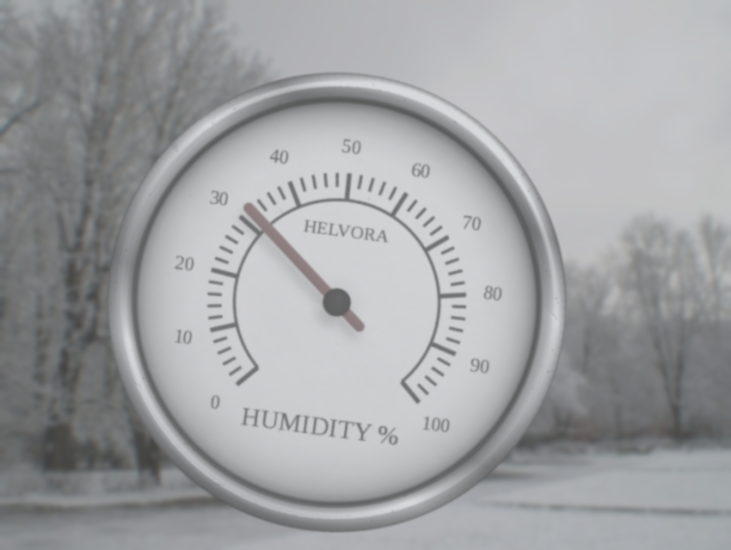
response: 32; %
